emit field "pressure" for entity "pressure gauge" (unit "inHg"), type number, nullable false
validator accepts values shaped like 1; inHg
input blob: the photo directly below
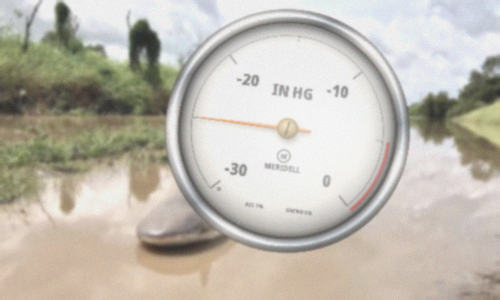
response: -25; inHg
